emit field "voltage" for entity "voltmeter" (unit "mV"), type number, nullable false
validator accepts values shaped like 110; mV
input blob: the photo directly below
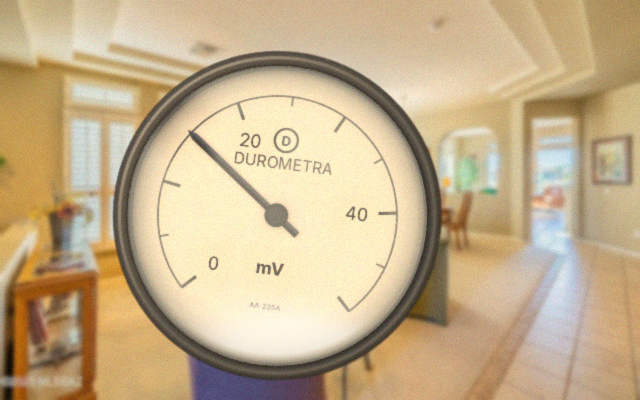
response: 15; mV
